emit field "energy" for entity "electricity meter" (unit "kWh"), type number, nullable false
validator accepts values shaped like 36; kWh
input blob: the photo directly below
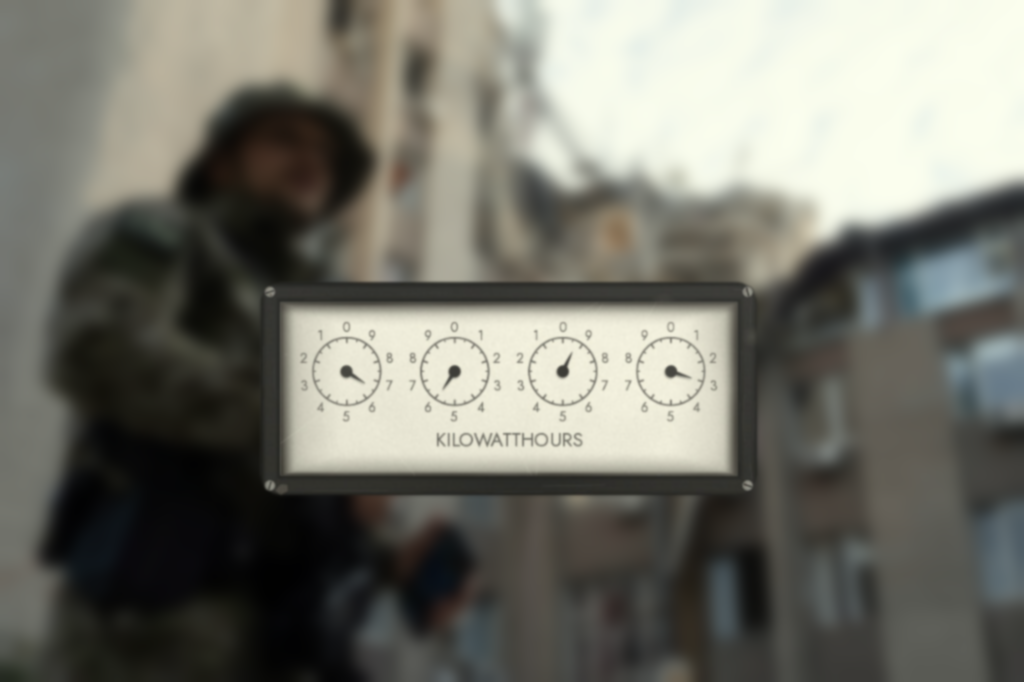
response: 6593; kWh
